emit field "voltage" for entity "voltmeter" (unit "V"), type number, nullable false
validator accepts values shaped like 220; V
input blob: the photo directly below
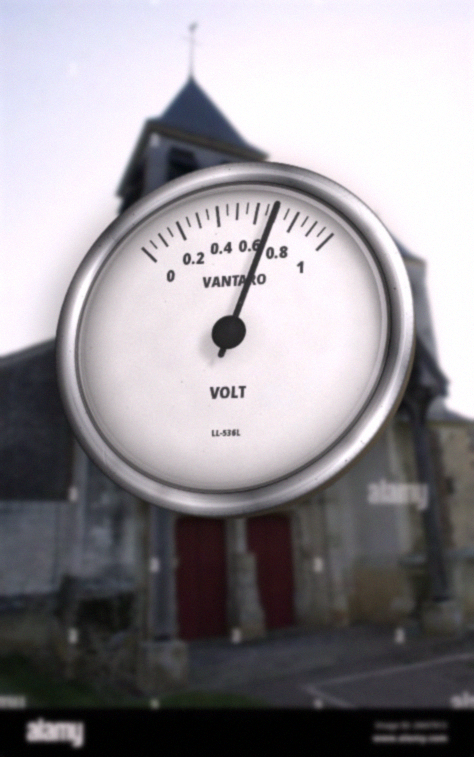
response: 0.7; V
